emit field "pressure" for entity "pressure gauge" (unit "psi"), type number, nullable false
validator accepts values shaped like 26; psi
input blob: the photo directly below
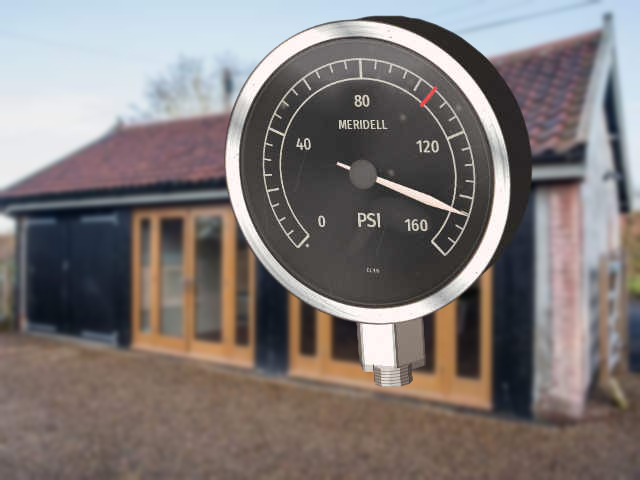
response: 145; psi
